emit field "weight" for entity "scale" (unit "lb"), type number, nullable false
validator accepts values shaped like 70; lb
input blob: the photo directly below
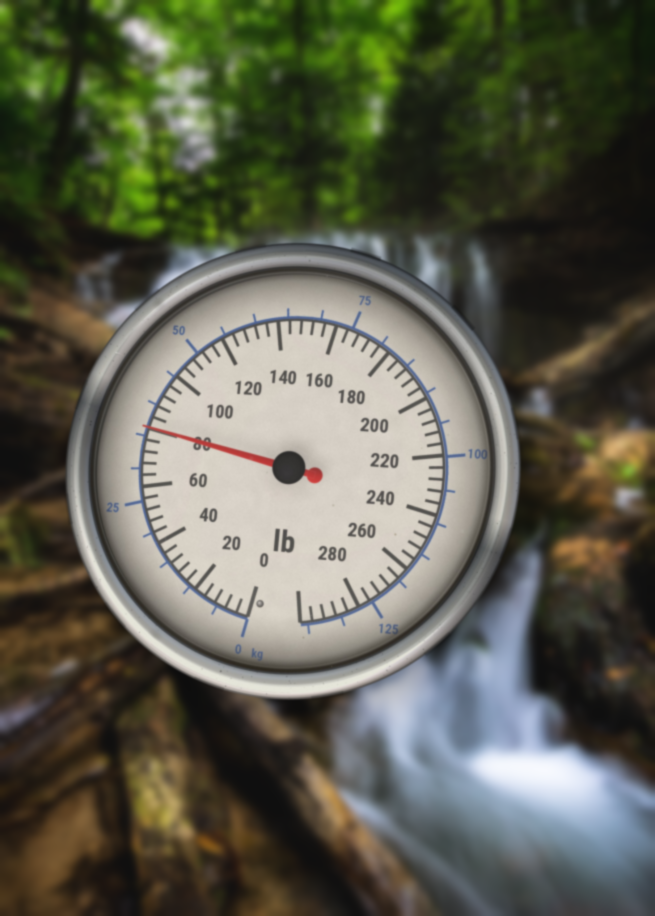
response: 80; lb
